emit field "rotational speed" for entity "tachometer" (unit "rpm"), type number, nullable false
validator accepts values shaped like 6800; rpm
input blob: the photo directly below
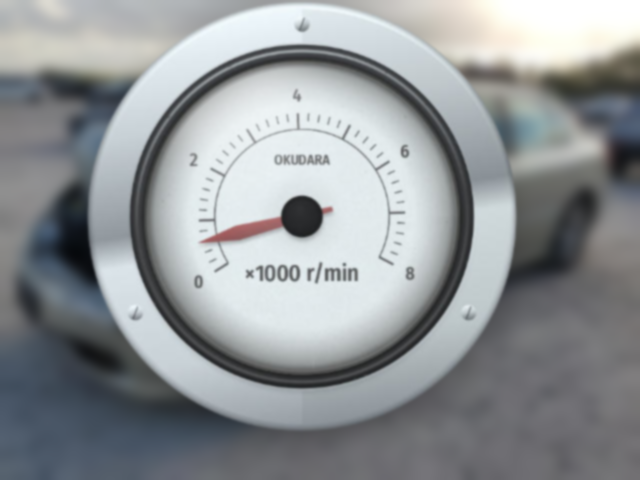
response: 600; rpm
